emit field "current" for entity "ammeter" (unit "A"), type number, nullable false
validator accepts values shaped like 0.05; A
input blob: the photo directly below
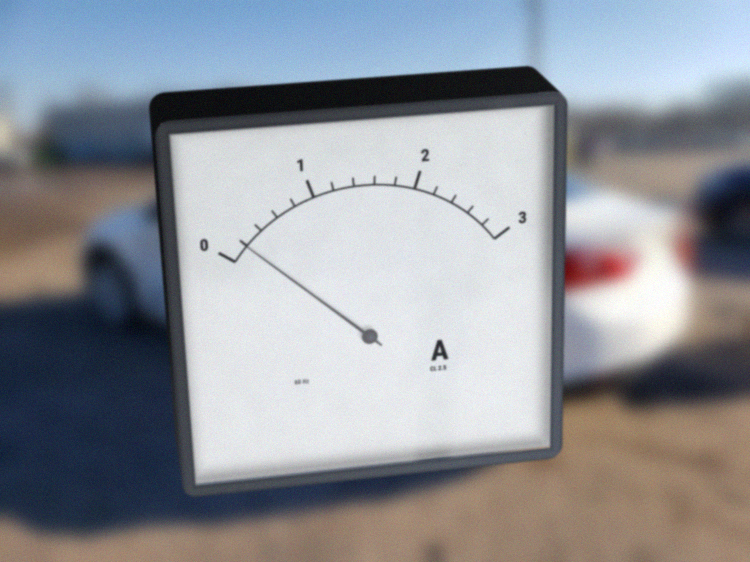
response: 0.2; A
